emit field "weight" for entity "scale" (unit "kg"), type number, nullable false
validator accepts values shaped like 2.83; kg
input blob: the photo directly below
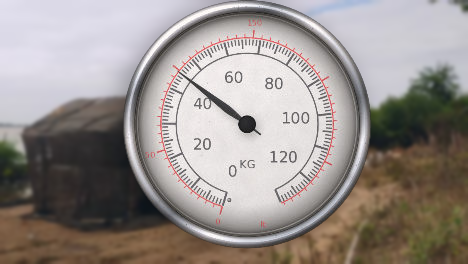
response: 45; kg
